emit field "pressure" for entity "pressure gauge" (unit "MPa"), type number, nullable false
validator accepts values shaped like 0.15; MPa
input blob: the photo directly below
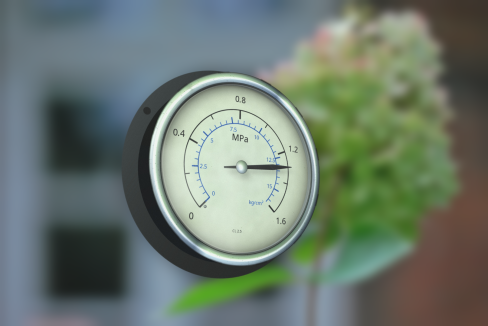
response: 1.3; MPa
